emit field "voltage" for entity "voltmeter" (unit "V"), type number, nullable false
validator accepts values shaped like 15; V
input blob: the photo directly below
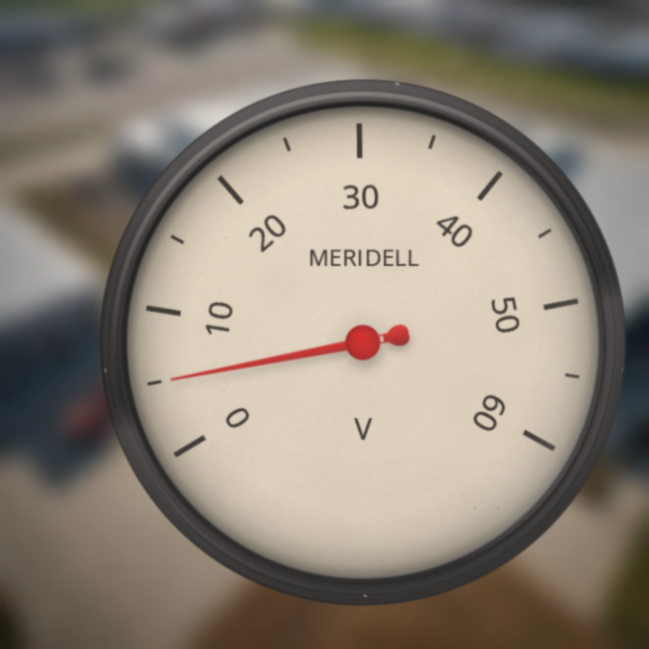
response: 5; V
